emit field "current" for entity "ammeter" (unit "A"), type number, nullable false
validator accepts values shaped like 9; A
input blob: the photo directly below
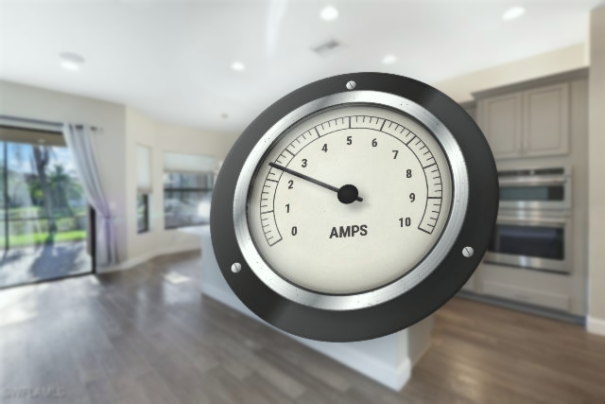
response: 2.4; A
